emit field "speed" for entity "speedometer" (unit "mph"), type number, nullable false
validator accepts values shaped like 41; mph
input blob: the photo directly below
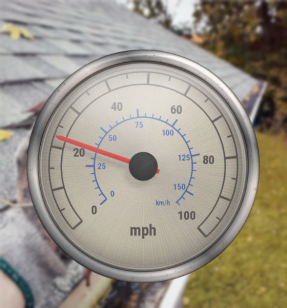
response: 22.5; mph
